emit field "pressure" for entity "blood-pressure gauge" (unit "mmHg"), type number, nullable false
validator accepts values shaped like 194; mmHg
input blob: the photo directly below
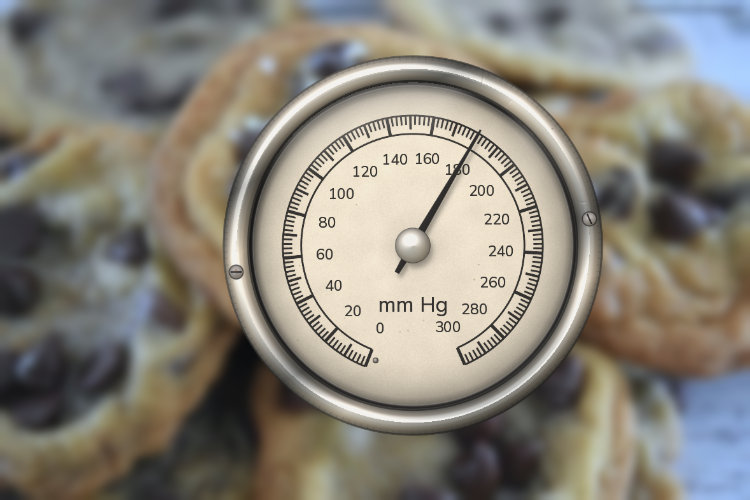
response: 180; mmHg
